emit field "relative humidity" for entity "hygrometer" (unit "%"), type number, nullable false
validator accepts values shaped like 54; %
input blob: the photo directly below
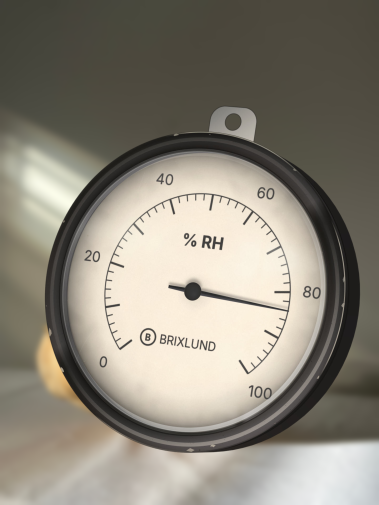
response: 84; %
